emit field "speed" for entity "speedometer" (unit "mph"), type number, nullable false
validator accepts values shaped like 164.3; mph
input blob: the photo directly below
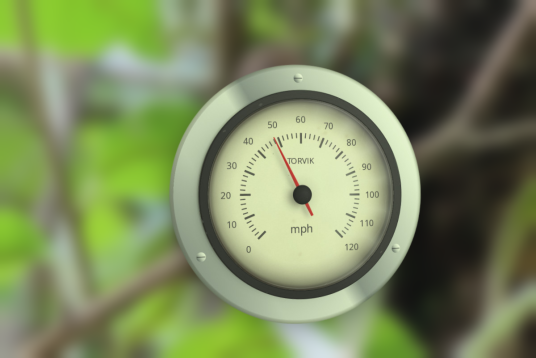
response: 48; mph
